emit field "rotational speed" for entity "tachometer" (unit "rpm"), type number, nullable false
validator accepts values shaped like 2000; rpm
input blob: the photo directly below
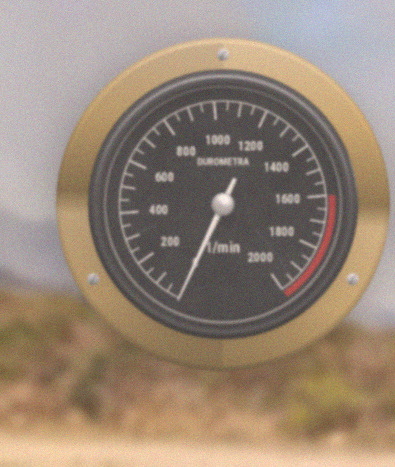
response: 0; rpm
